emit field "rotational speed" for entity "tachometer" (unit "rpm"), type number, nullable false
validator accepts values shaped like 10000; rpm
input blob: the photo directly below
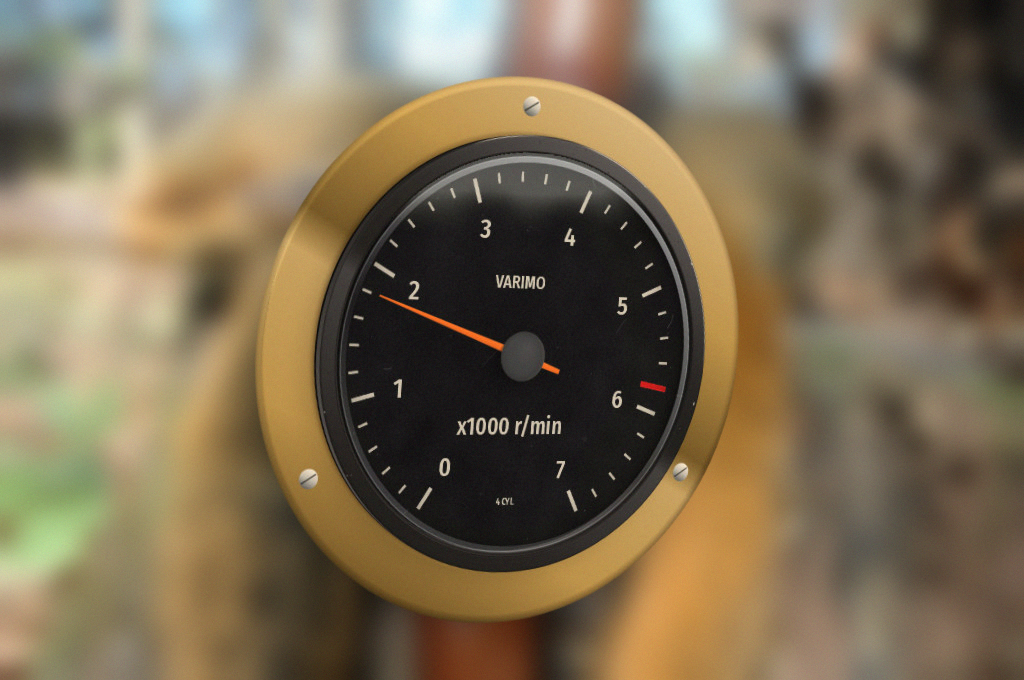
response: 1800; rpm
